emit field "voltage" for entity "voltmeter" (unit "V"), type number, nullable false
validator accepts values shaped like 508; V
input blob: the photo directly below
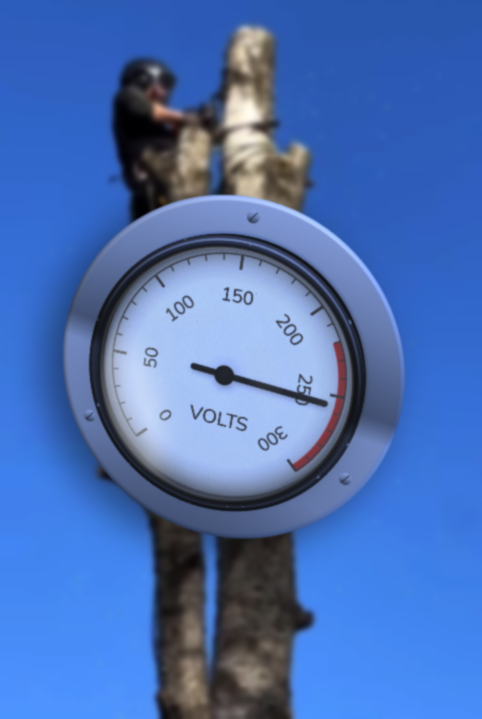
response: 255; V
